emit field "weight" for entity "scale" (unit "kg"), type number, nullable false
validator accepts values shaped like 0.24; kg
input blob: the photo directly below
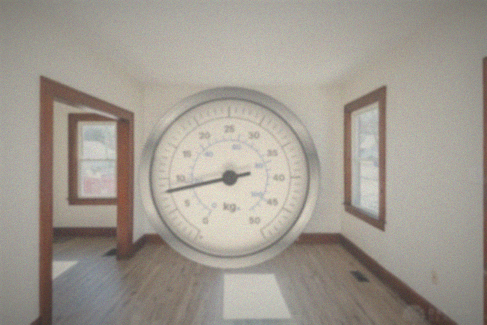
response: 8; kg
